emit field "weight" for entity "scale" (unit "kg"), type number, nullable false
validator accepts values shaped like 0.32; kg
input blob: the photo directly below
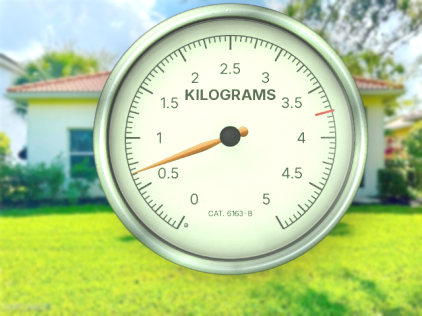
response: 0.65; kg
